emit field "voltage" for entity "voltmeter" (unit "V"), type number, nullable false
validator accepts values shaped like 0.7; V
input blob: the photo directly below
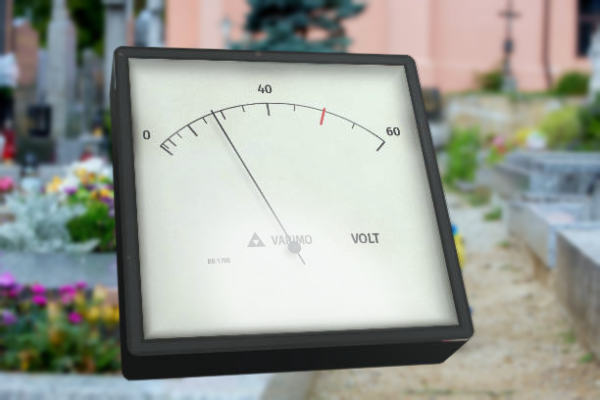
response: 27.5; V
